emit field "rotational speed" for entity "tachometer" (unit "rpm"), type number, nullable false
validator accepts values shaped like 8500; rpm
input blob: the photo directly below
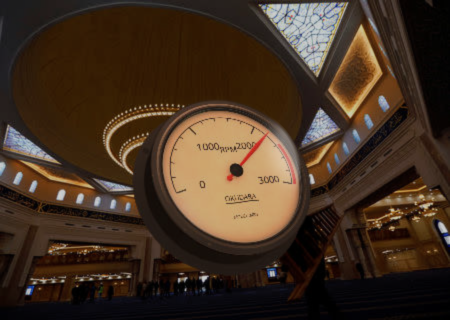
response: 2200; rpm
